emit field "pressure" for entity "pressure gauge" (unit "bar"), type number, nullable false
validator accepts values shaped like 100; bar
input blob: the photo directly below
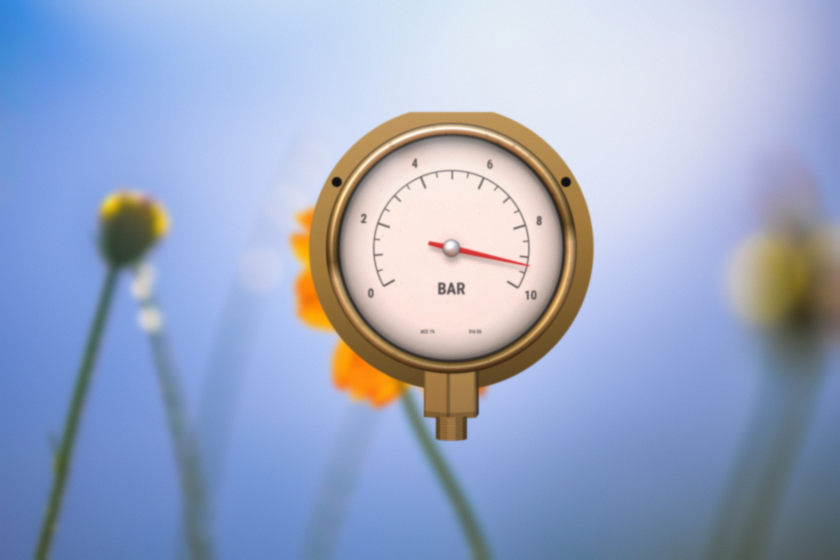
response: 9.25; bar
